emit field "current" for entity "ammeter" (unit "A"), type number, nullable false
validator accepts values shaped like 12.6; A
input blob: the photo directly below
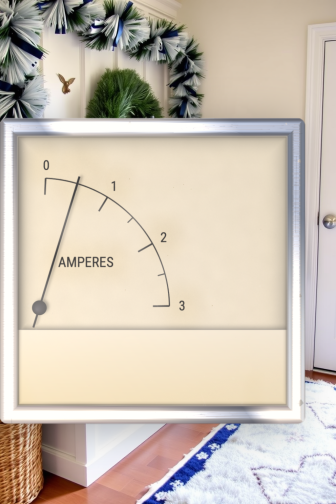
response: 0.5; A
